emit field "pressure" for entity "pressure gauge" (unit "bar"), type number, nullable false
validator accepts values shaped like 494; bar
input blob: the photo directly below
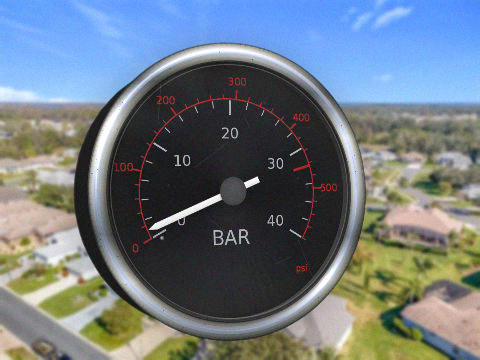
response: 1; bar
